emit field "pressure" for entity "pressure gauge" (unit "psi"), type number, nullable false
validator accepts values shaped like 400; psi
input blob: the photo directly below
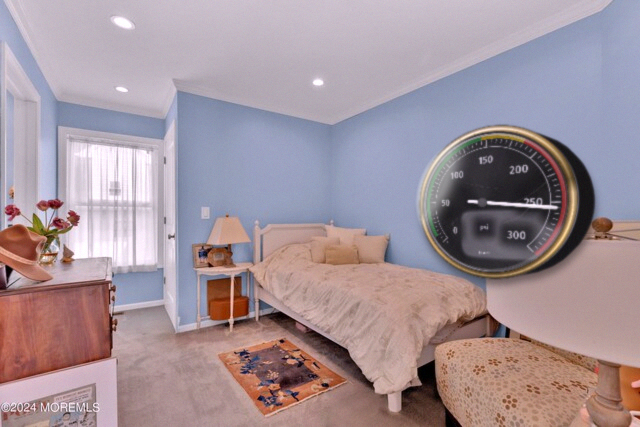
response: 255; psi
